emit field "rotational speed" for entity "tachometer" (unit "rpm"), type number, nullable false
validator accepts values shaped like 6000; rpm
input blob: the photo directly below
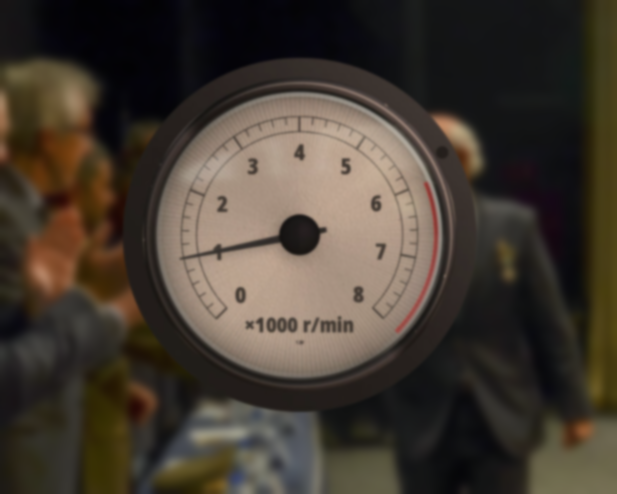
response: 1000; rpm
